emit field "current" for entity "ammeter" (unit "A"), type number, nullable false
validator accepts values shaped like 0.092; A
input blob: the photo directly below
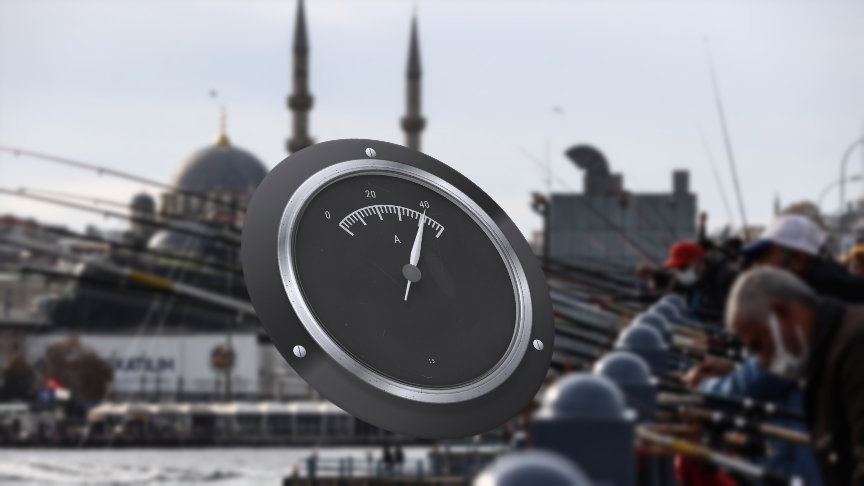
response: 40; A
